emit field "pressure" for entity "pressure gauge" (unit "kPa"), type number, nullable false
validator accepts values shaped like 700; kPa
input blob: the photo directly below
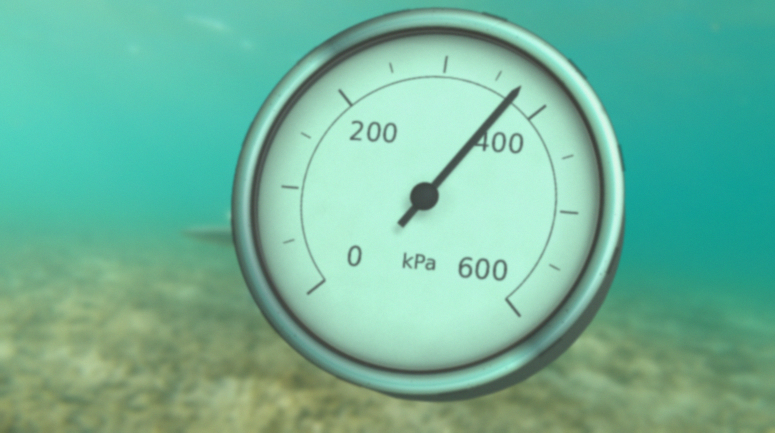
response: 375; kPa
